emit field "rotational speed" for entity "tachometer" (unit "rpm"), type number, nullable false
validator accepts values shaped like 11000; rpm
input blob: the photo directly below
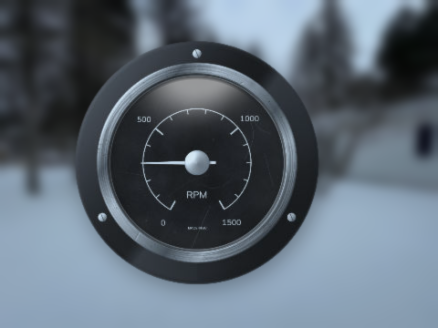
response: 300; rpm
